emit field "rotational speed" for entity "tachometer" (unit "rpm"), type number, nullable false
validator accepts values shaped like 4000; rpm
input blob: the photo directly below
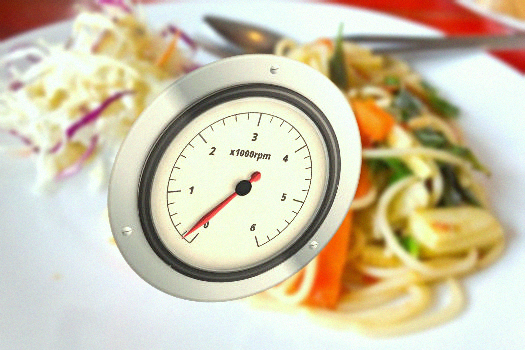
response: 200; rpm
